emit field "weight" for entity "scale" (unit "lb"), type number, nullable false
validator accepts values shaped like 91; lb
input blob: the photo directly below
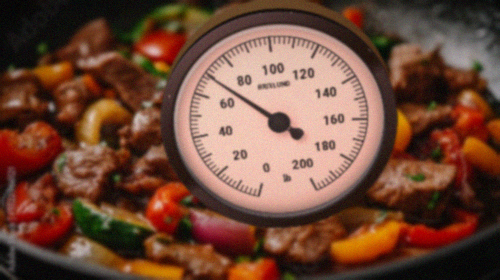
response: 70; lb
